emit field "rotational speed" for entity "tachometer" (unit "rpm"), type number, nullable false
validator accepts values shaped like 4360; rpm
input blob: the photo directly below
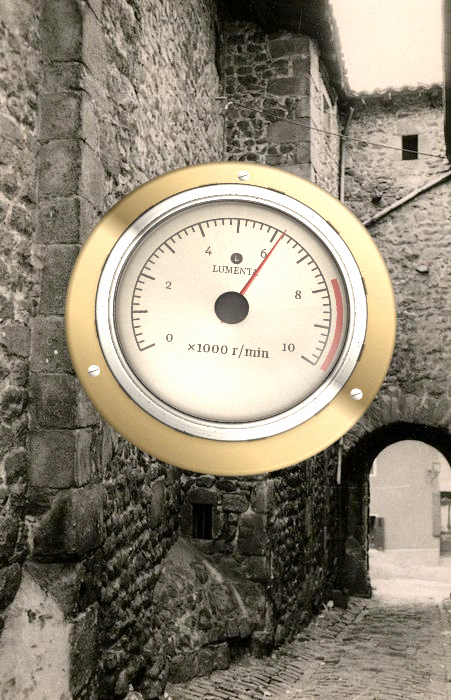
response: 6200; rpm
